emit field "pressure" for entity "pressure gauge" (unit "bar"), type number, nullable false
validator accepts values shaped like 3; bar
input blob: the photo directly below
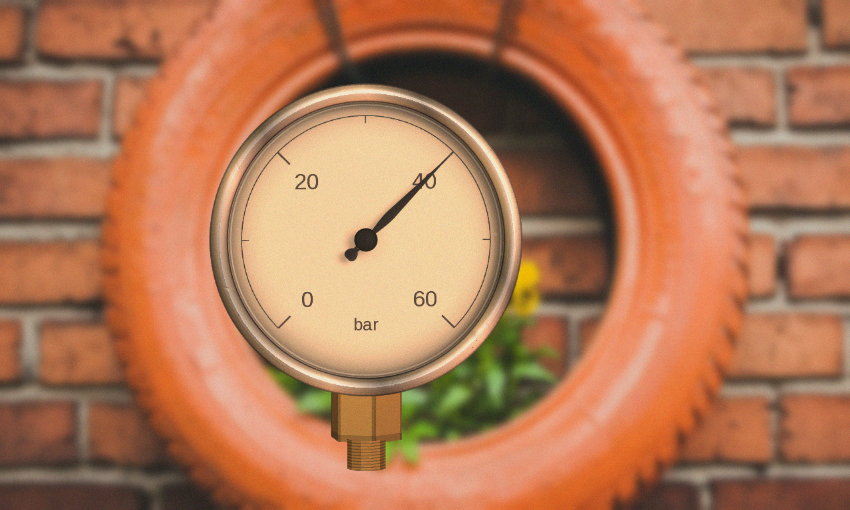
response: 40; bar
